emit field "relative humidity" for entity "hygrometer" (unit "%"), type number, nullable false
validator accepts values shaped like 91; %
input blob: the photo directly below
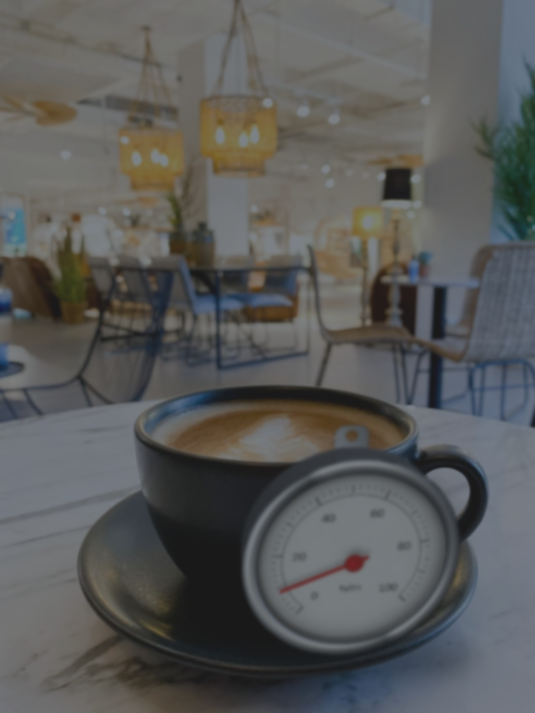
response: 10; %
